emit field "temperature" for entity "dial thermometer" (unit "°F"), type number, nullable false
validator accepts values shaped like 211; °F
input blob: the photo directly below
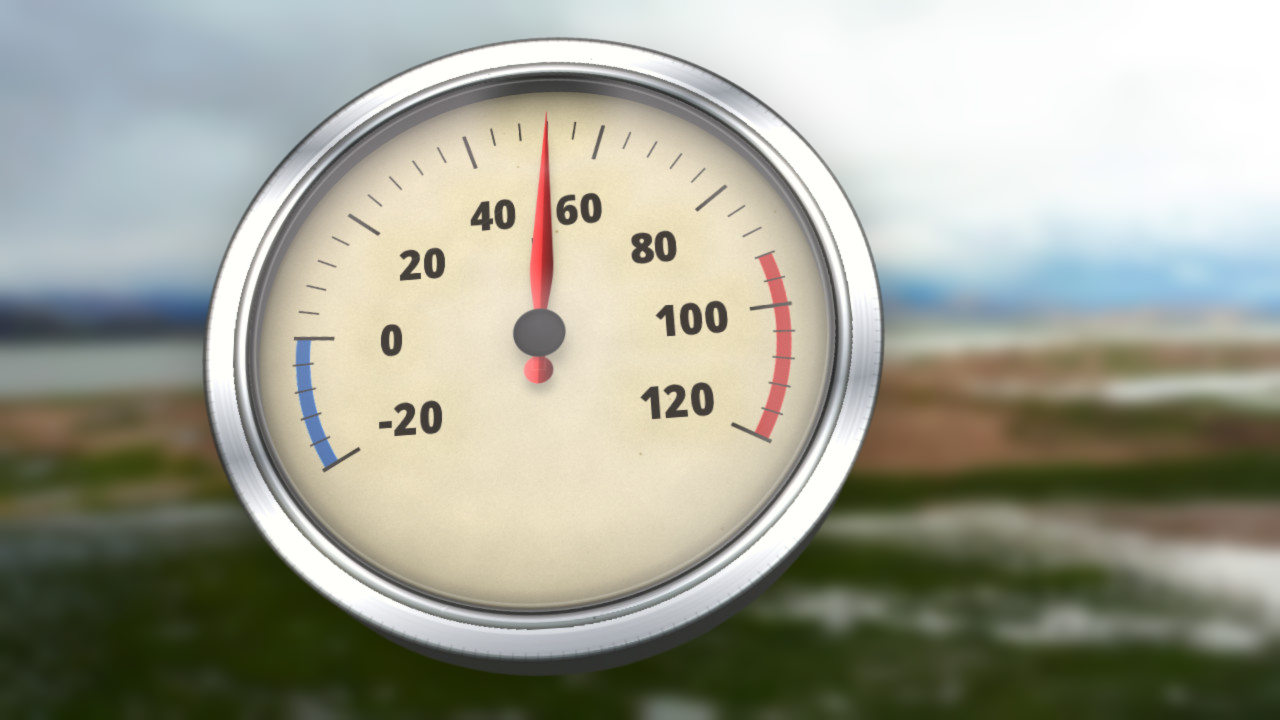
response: 52; °F
